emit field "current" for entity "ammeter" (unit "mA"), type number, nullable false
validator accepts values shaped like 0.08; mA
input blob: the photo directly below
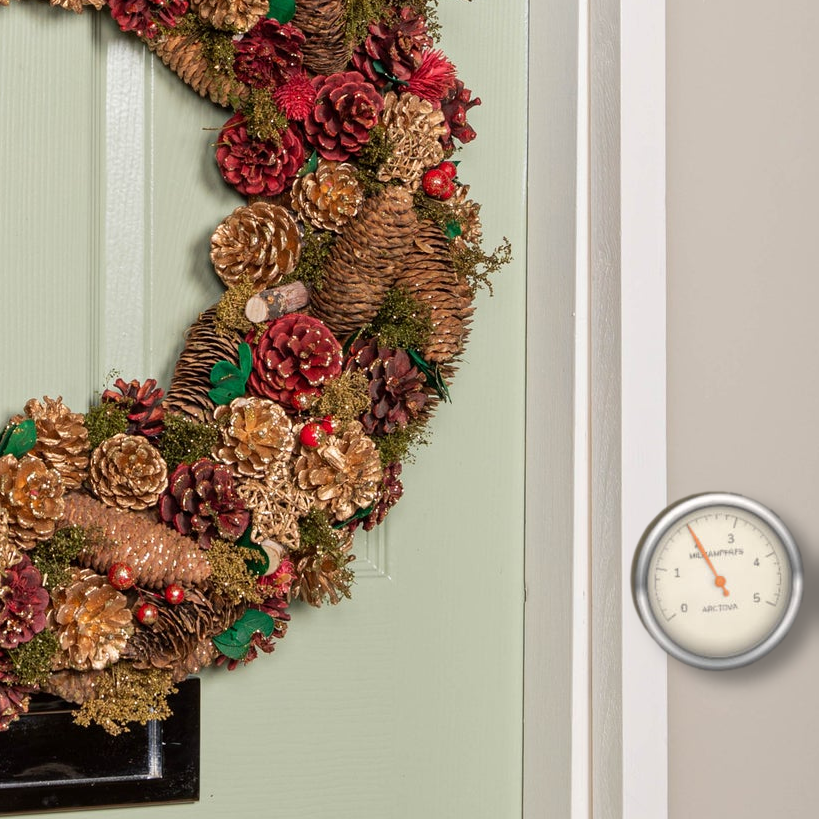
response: 2; mA
